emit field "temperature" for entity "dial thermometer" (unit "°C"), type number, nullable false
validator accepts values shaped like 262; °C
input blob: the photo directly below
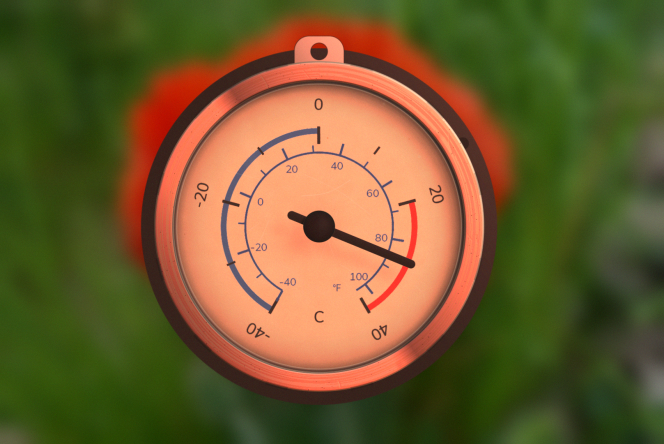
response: 30; °C
